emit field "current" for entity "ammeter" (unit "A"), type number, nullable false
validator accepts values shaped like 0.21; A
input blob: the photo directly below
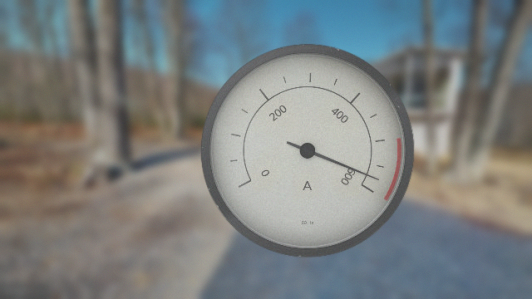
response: 575; A
